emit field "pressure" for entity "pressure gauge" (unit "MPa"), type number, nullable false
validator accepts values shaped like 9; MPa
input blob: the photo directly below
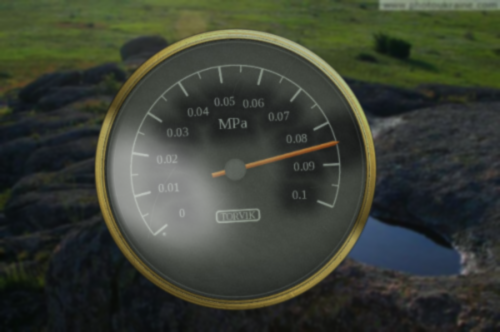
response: 0.085; MPa
